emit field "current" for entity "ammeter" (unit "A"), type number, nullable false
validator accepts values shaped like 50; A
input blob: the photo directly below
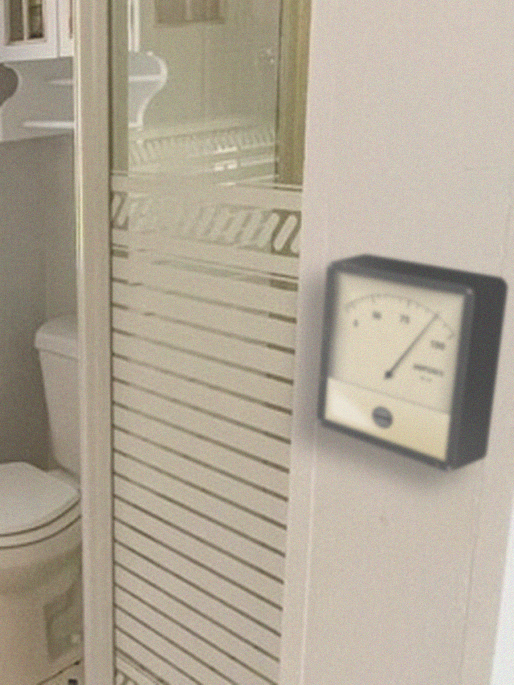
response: 90; A
